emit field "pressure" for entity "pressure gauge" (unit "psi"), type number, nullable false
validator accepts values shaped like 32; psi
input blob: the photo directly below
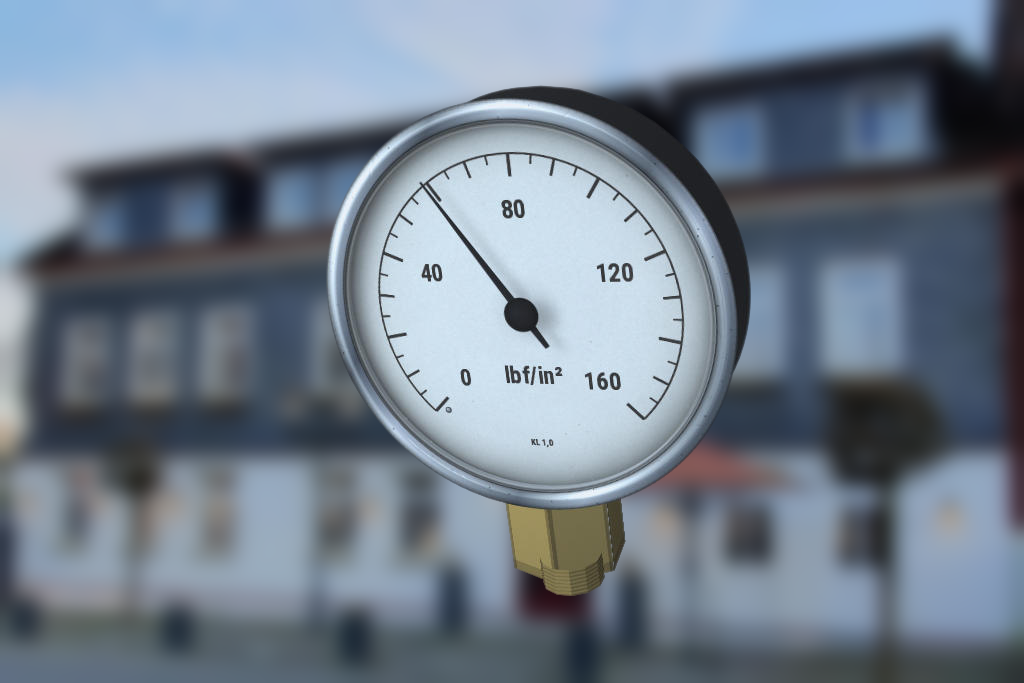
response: 60; psi
